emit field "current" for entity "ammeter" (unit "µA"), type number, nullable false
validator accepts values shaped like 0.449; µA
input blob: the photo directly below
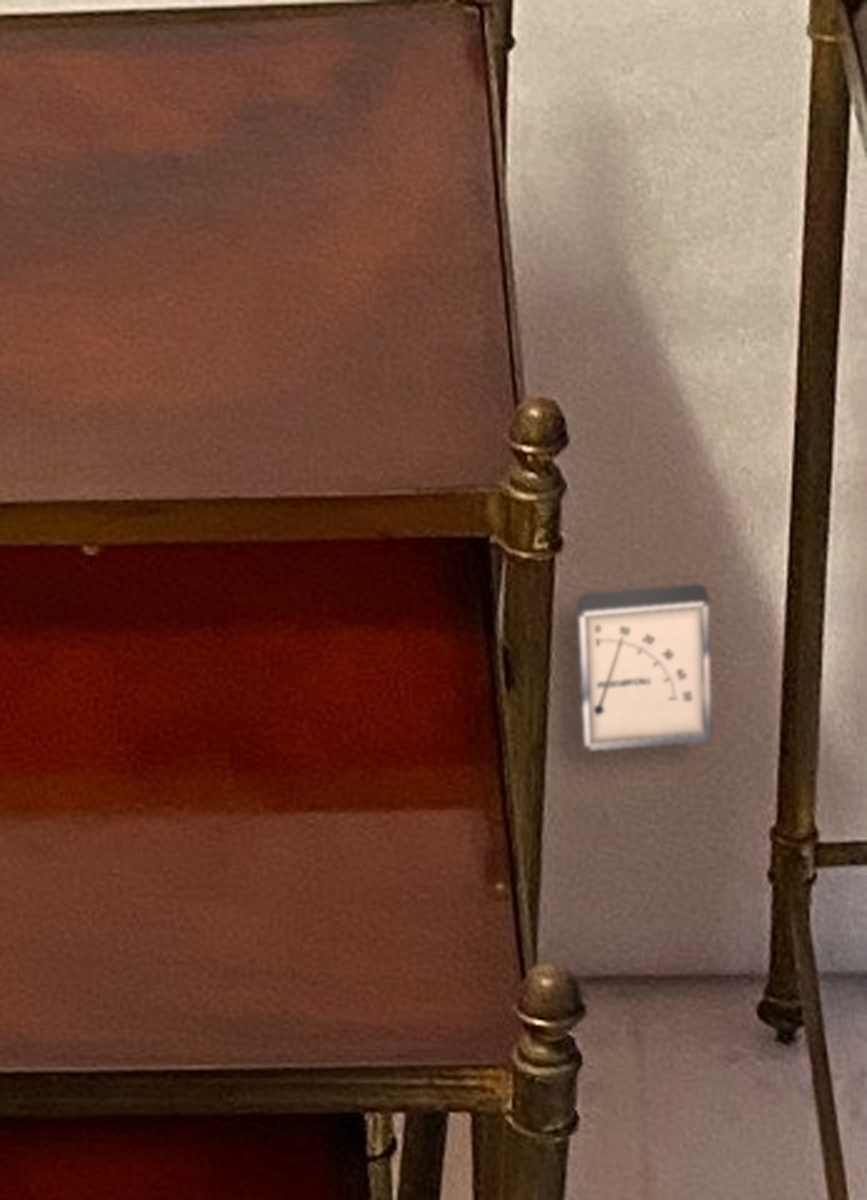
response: 10; µA
